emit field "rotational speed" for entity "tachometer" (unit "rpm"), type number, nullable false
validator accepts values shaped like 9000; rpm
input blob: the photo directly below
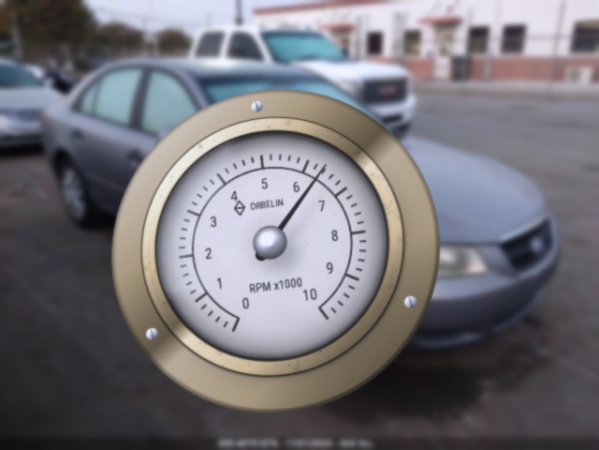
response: 6400; rpm
